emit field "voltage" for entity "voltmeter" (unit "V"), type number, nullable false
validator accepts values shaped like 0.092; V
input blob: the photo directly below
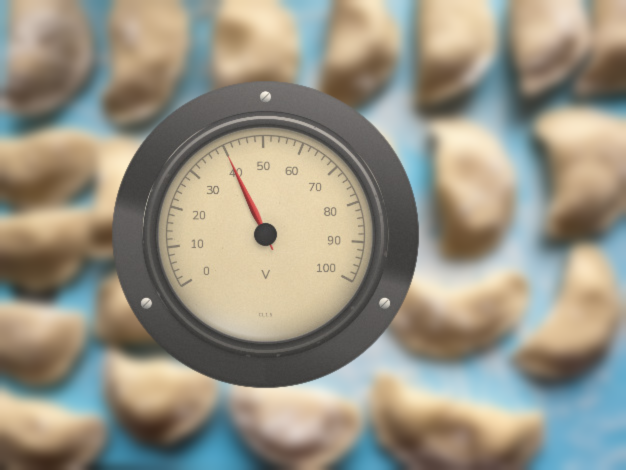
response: 40; V
